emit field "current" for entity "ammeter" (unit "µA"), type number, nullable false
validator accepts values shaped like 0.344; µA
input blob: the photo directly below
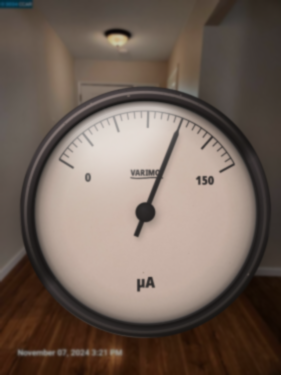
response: 100; µA
